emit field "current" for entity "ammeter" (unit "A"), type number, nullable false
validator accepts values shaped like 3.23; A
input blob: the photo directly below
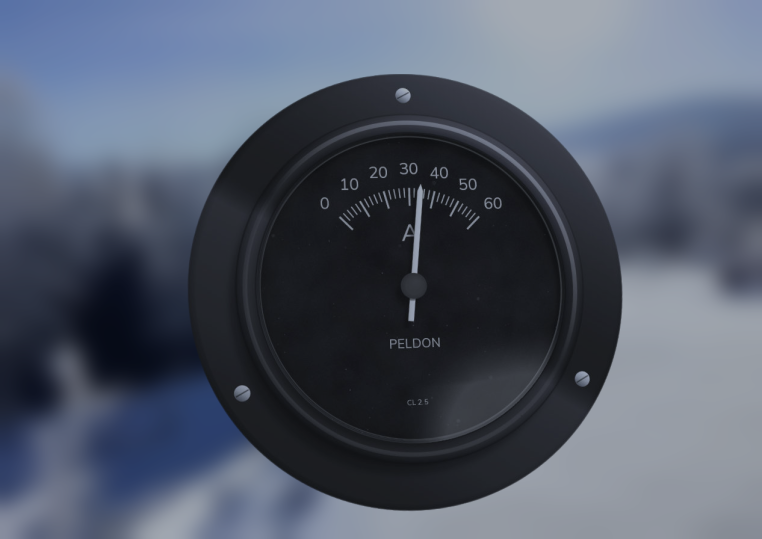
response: 34; A
